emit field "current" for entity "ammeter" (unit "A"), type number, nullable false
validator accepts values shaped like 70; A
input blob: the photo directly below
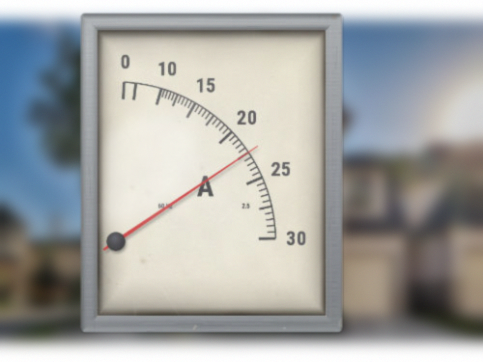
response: 22.5; A
